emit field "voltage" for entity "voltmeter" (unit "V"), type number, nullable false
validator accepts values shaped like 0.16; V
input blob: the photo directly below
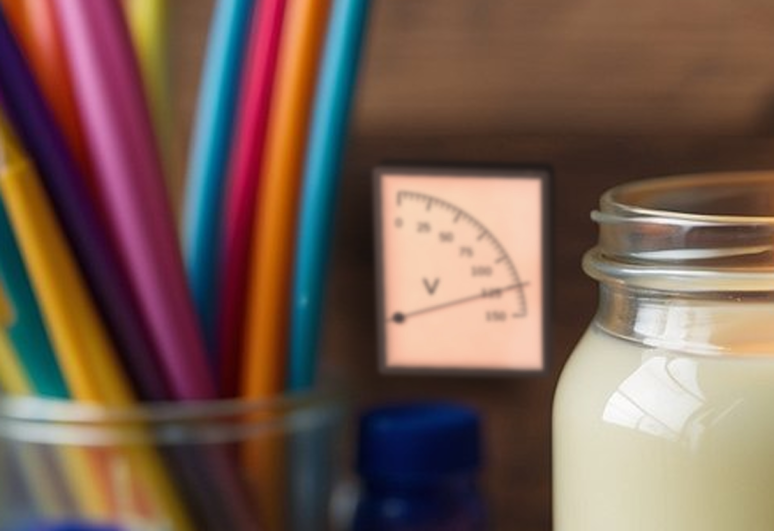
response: 125; V
